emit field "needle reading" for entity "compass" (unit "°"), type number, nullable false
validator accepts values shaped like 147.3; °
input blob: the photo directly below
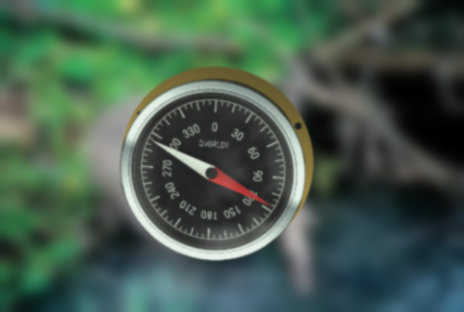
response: 115; °
